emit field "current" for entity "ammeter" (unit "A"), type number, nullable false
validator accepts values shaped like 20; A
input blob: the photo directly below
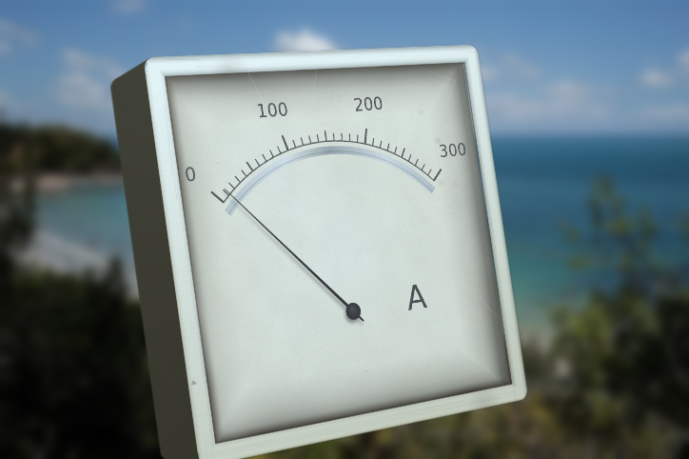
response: 10; A
